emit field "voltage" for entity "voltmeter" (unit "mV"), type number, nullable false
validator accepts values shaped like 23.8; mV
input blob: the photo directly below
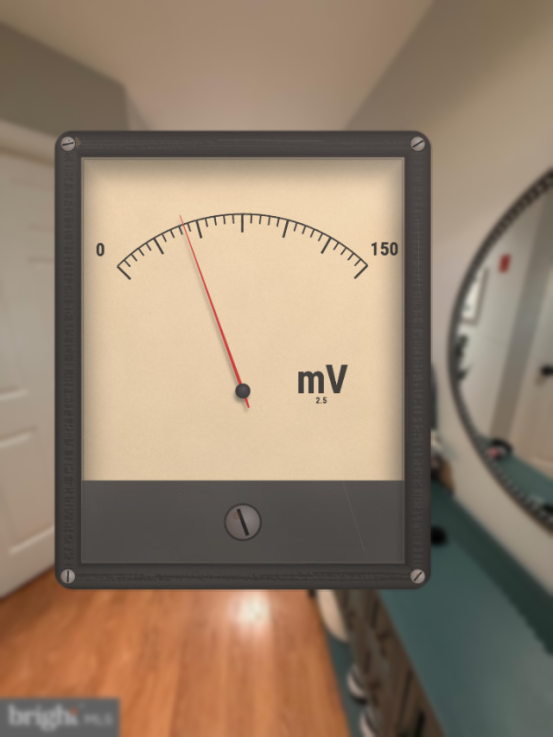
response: 42.5; mV
